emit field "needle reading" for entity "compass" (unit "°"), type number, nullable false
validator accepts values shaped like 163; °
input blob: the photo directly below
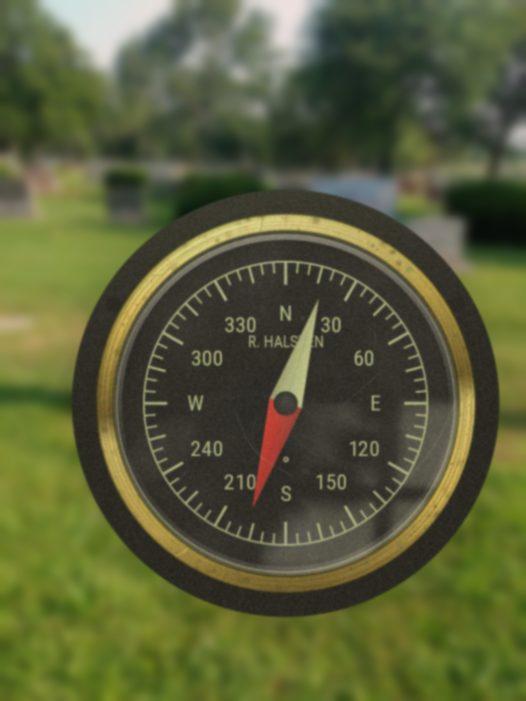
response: 197.5; °
